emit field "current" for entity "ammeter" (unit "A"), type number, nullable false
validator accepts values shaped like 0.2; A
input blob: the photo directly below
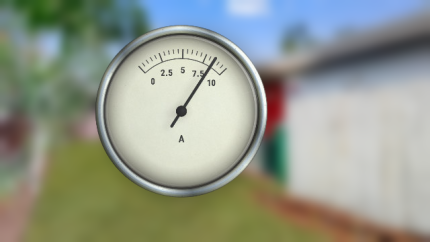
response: 8.5; A
